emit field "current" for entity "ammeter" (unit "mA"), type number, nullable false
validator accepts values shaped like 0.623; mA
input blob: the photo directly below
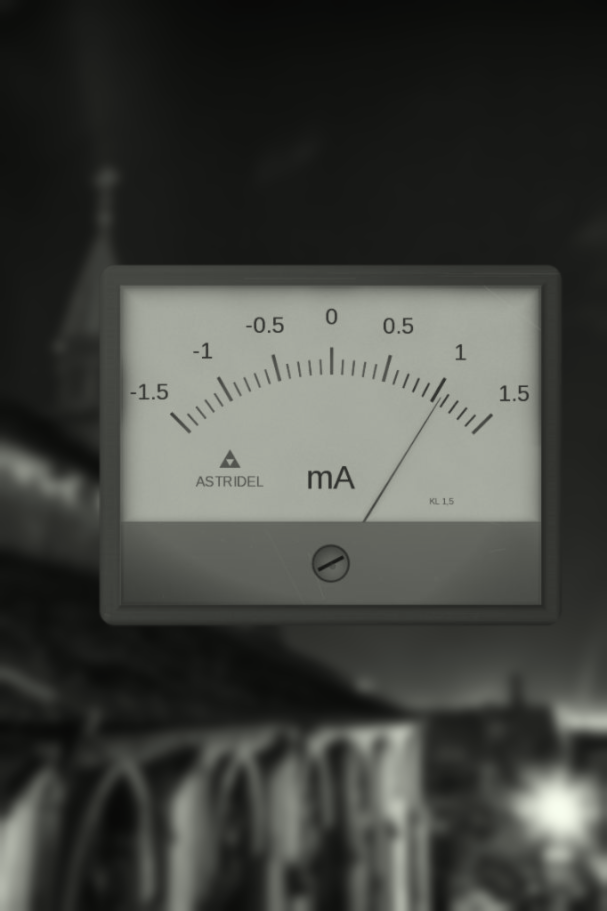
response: 1.05; mA
